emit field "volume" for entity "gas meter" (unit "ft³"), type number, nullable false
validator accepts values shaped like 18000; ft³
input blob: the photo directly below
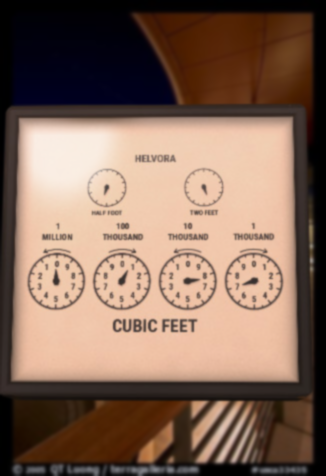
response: 7700; ft³
